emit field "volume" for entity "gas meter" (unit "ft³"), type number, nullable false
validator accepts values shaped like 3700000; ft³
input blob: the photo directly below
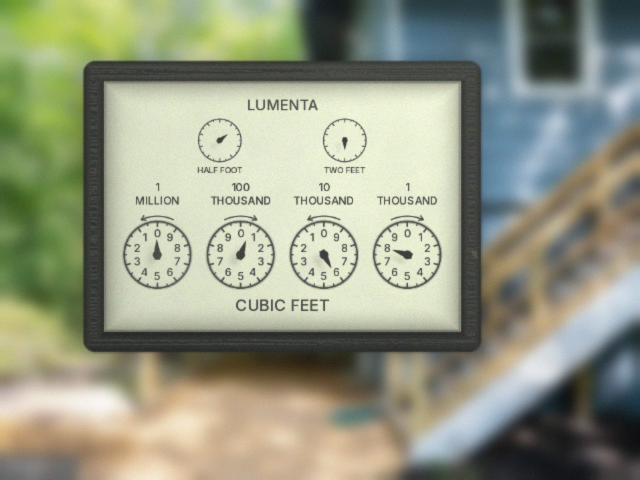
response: 5800; ft³
